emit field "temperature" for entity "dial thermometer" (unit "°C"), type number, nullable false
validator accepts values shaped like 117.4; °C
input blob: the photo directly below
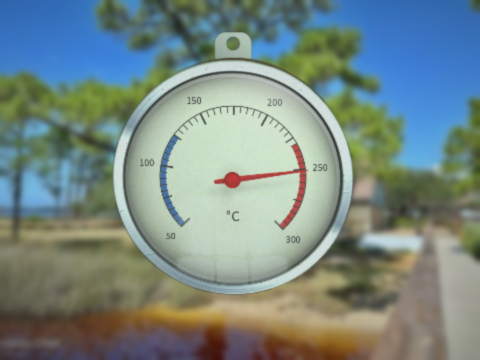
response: 250; °C
